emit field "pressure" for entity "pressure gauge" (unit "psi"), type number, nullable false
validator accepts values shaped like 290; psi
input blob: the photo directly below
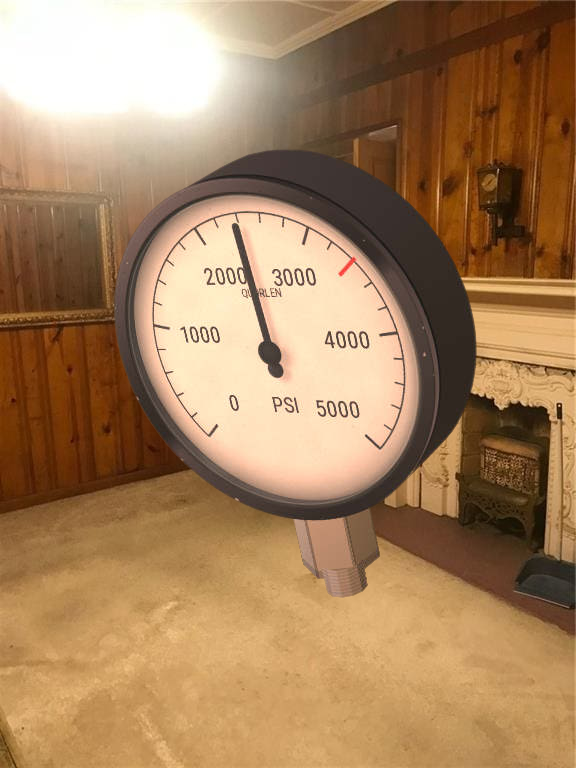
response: 2400; psi
